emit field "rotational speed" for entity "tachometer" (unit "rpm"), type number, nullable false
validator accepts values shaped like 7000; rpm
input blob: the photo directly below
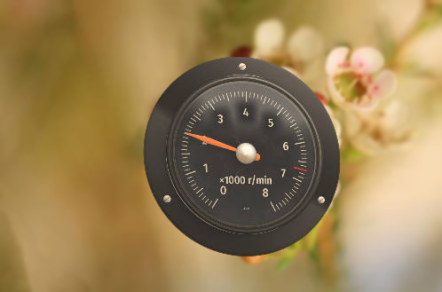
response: 2000; rpm
